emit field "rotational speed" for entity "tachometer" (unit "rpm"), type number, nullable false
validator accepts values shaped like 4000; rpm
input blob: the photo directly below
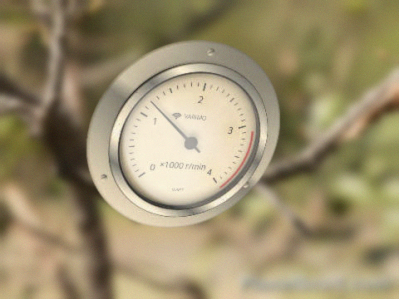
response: 1200; rpm
